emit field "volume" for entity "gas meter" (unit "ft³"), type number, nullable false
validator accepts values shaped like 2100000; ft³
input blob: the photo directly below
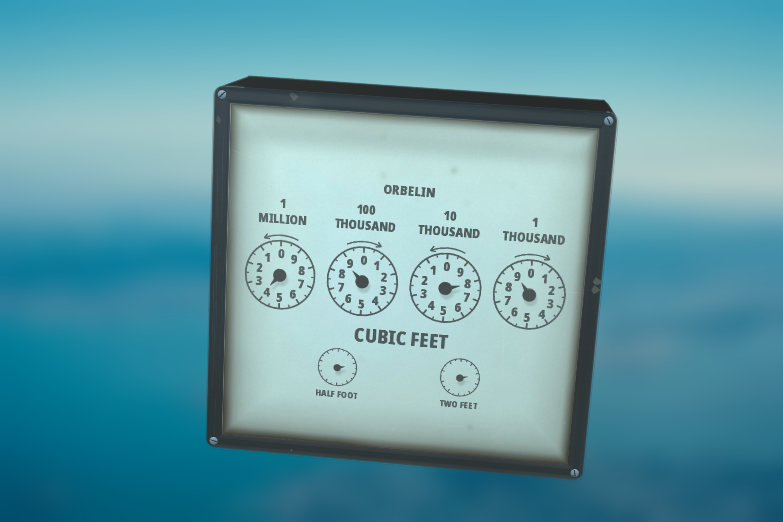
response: 387900; ft³
